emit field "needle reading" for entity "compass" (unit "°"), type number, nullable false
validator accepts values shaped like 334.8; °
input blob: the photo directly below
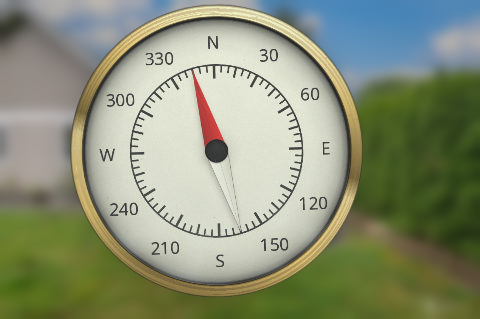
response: 345; °
